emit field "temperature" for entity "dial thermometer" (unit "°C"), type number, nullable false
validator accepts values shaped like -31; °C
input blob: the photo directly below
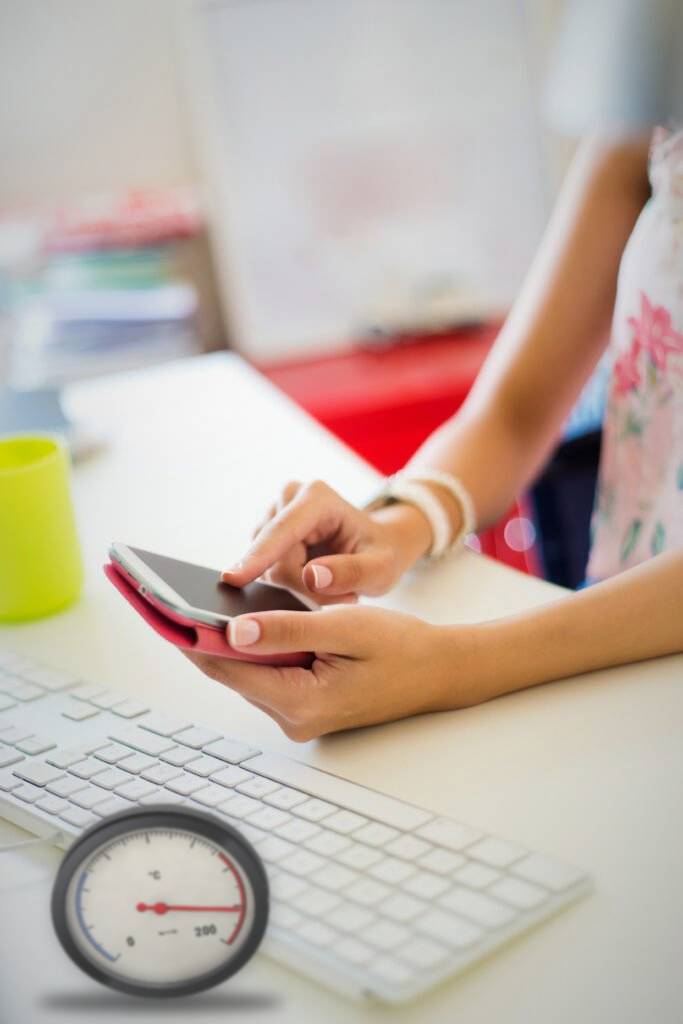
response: 175; °C
